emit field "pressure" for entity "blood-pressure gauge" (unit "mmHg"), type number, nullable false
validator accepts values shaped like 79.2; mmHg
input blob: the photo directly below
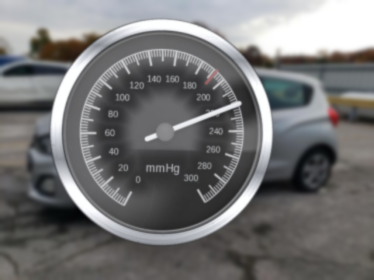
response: 220; mmHg
